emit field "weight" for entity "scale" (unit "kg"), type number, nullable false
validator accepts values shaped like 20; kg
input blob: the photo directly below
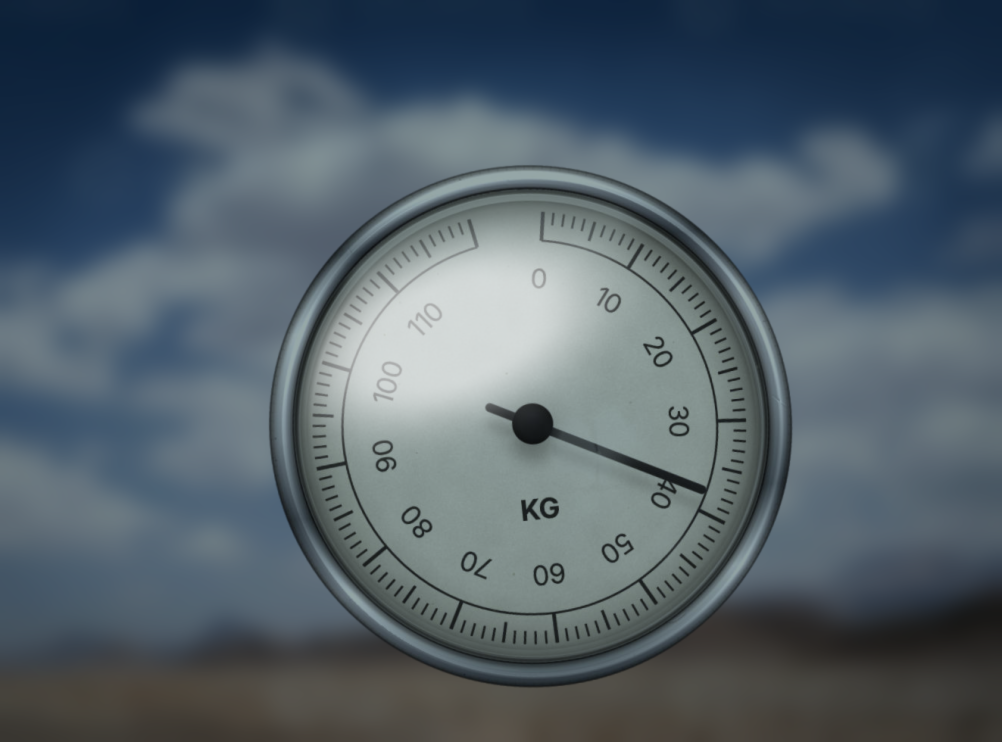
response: 38; kg
